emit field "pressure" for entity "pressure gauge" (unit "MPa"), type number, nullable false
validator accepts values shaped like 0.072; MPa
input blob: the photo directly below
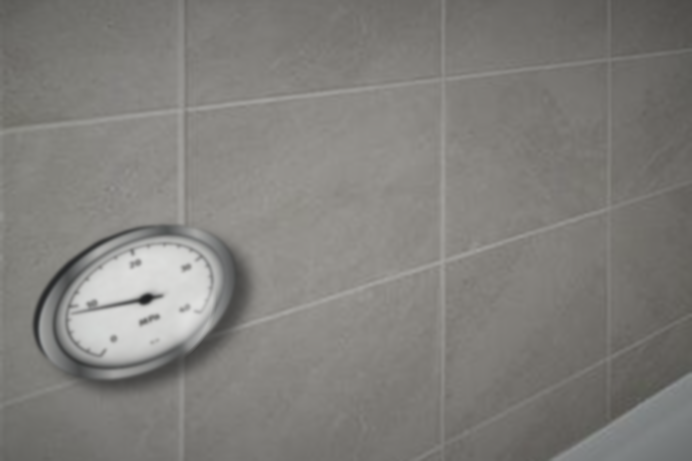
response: 9; MPa
